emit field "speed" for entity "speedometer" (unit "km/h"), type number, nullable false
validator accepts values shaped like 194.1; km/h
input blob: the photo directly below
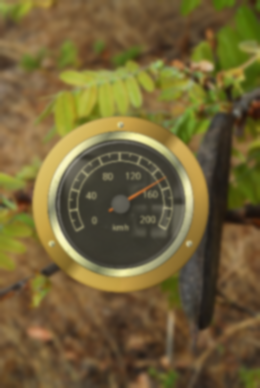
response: 150; km/h
